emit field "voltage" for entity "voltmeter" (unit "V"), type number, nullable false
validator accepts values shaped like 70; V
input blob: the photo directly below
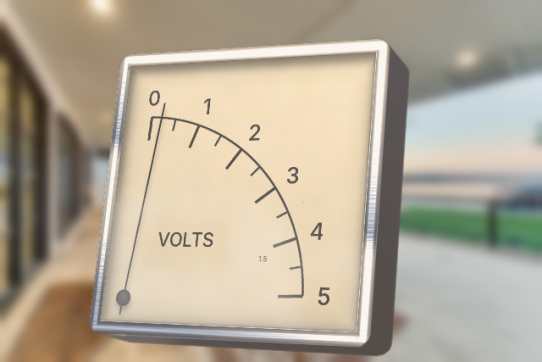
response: 0.25; V
